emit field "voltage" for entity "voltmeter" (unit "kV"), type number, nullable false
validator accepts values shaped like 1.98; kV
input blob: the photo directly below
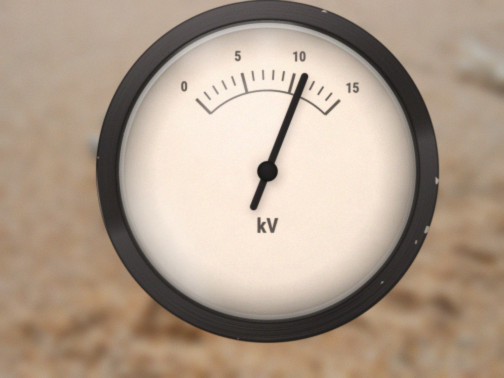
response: 11; kV
